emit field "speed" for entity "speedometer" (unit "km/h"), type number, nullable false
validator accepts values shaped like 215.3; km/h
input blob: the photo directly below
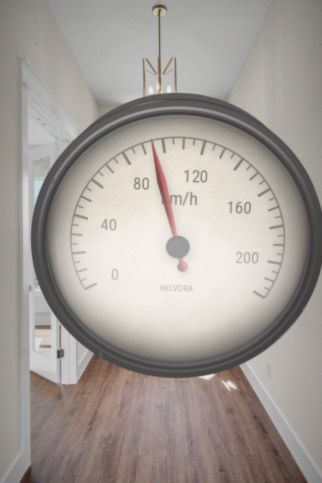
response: 95; km/h
